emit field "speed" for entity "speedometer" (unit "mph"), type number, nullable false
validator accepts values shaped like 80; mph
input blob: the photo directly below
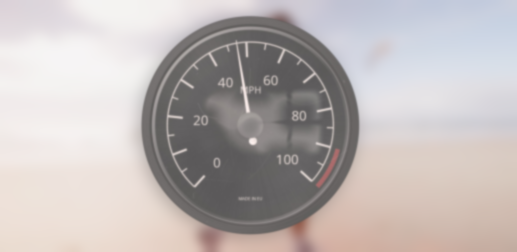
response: 47.5; mph
